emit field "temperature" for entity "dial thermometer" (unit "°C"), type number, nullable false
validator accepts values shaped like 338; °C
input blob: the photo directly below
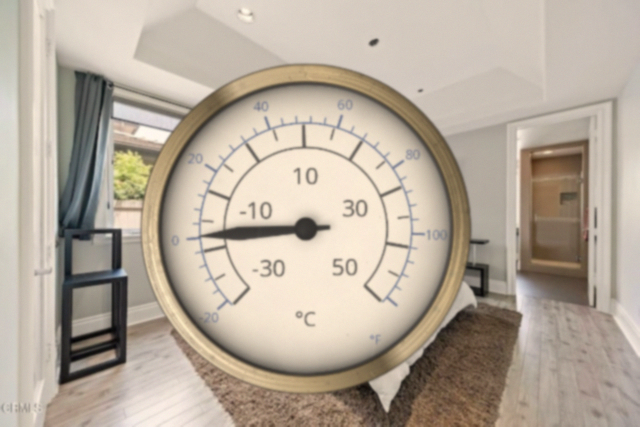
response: -17.5; °C
